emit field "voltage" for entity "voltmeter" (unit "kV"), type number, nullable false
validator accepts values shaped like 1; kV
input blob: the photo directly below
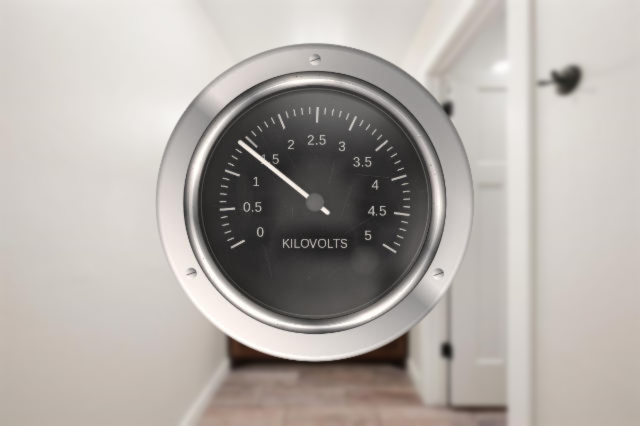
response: 1.4; kV
